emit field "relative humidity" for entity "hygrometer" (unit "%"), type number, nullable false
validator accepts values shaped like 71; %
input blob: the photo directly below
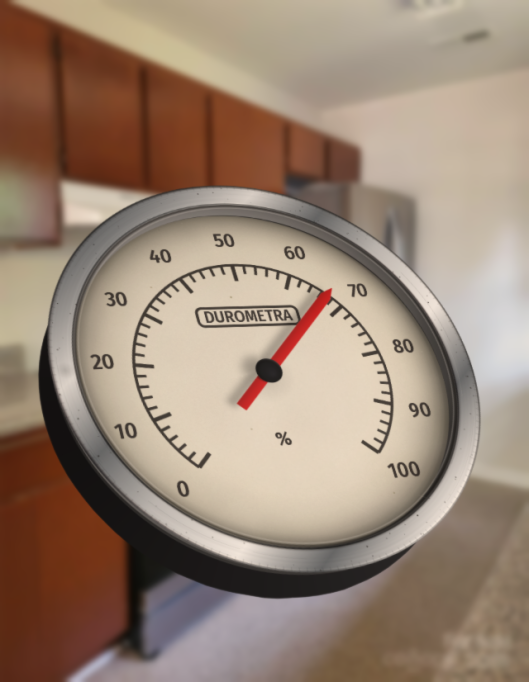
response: 67; %
